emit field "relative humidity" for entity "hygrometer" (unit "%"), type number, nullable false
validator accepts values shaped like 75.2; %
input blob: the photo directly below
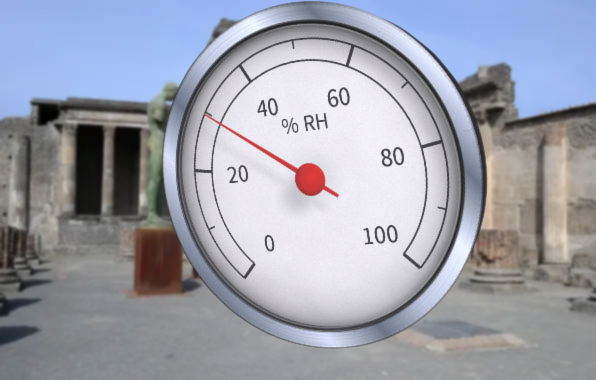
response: 30; %
